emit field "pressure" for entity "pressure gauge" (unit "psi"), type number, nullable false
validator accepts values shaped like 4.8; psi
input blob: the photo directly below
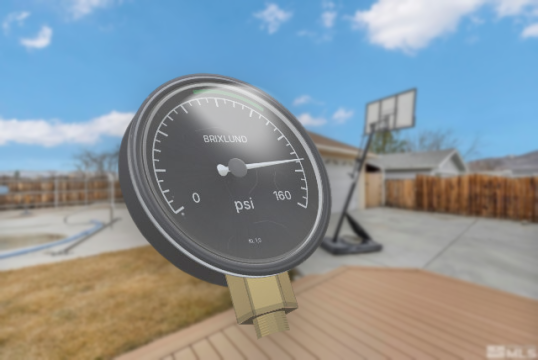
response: 135; psi
